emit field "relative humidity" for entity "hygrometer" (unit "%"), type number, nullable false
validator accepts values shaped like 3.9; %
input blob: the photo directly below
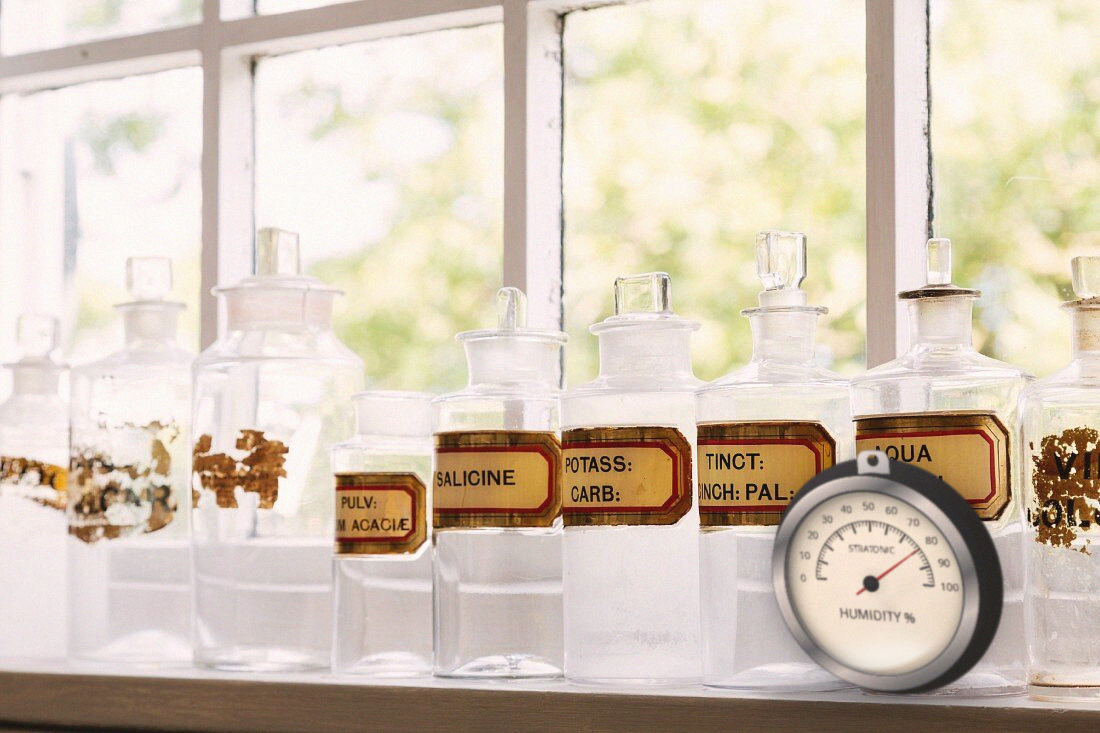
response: 80; %
